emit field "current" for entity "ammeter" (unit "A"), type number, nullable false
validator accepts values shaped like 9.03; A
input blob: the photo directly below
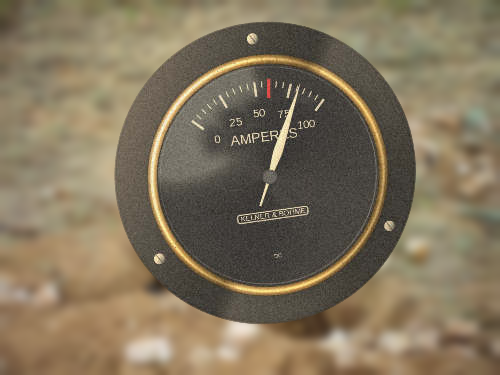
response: 80; A
